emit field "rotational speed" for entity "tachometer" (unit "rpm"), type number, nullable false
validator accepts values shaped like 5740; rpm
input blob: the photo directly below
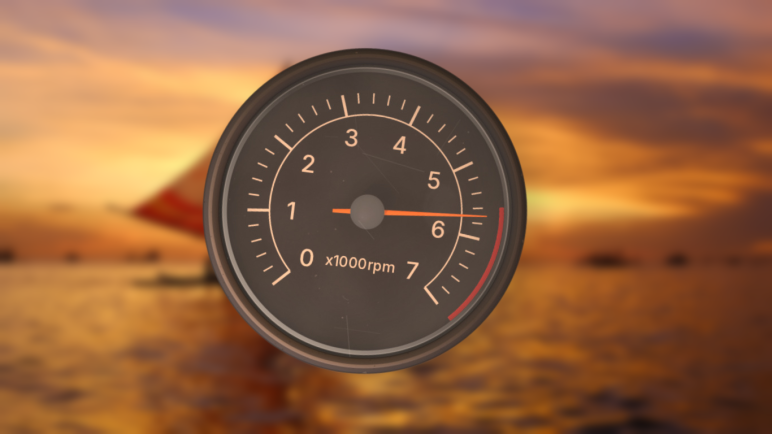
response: 5700; rpm
